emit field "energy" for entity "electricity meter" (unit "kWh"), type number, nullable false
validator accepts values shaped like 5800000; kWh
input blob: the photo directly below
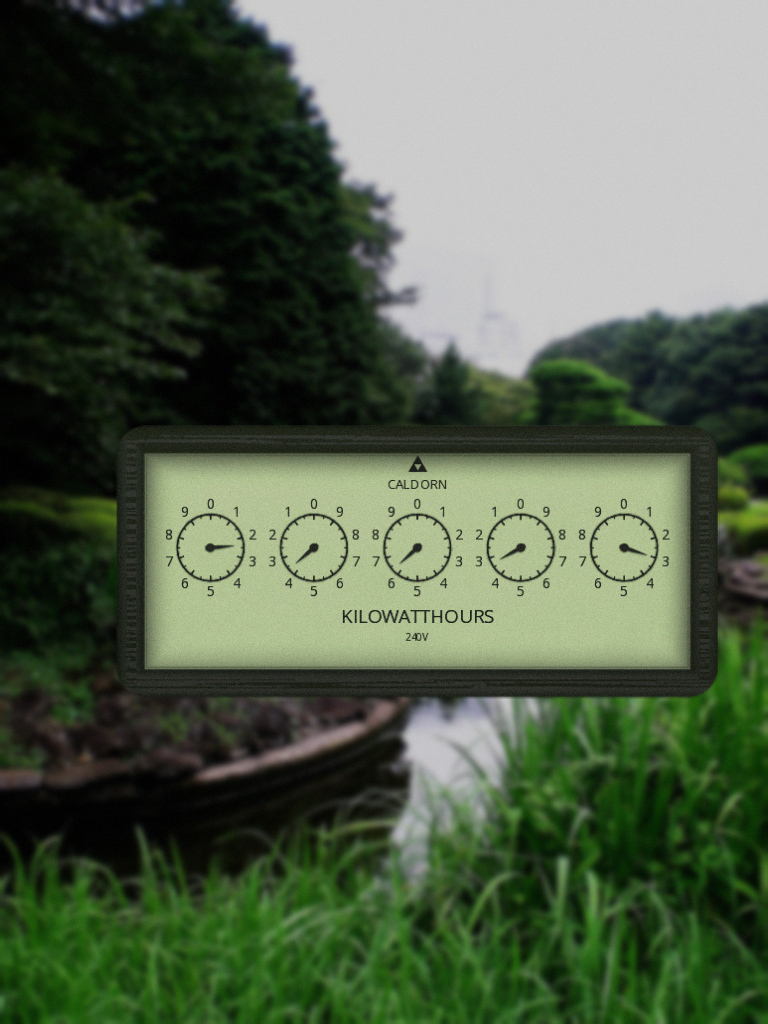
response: 23633; kWh
